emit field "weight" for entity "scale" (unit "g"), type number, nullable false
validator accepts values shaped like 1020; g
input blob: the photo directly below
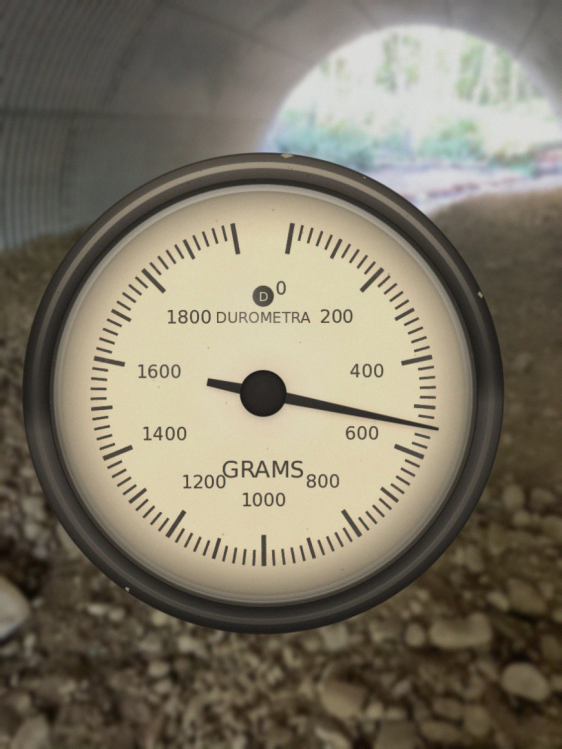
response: 540; g
